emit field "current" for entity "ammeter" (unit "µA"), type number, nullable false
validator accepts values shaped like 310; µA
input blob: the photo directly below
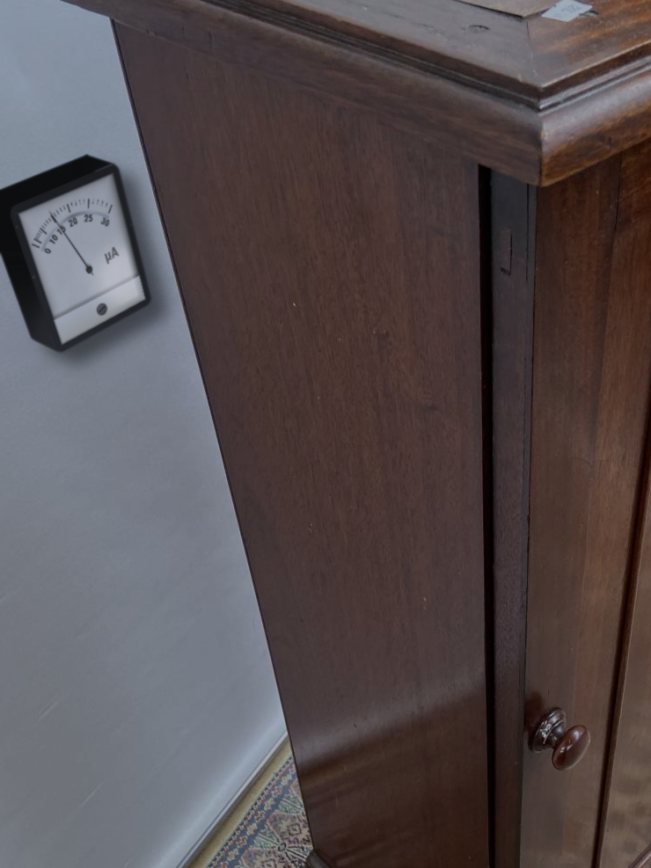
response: 15; µA
